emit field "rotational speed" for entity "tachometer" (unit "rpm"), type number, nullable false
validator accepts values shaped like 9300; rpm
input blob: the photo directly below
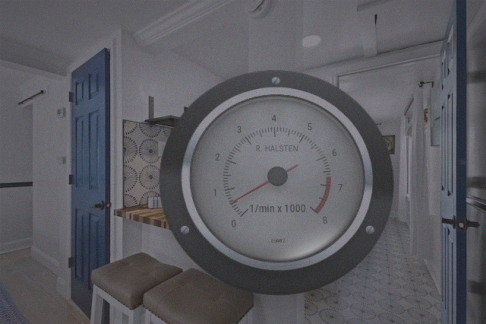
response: 500; rpm
